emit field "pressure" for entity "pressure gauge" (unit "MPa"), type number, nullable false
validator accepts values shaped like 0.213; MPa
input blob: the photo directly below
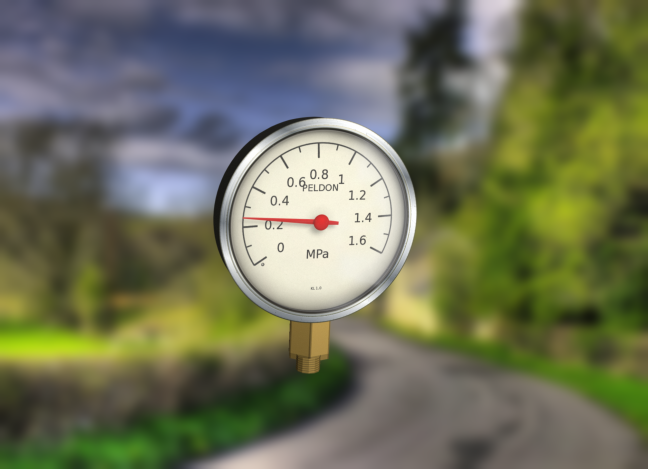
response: 0.25; MPa
